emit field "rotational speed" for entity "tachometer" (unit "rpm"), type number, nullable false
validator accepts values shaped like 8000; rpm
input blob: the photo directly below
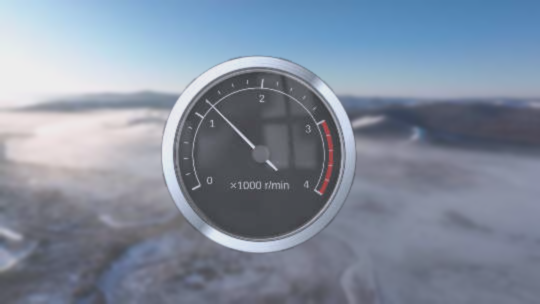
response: 1200; rpm
